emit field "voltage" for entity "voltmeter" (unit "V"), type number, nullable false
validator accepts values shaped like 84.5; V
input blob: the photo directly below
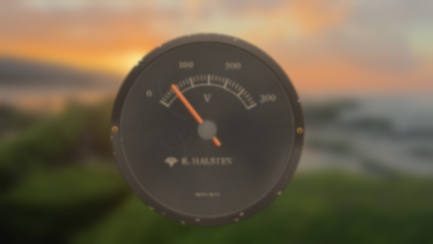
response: 50; V
